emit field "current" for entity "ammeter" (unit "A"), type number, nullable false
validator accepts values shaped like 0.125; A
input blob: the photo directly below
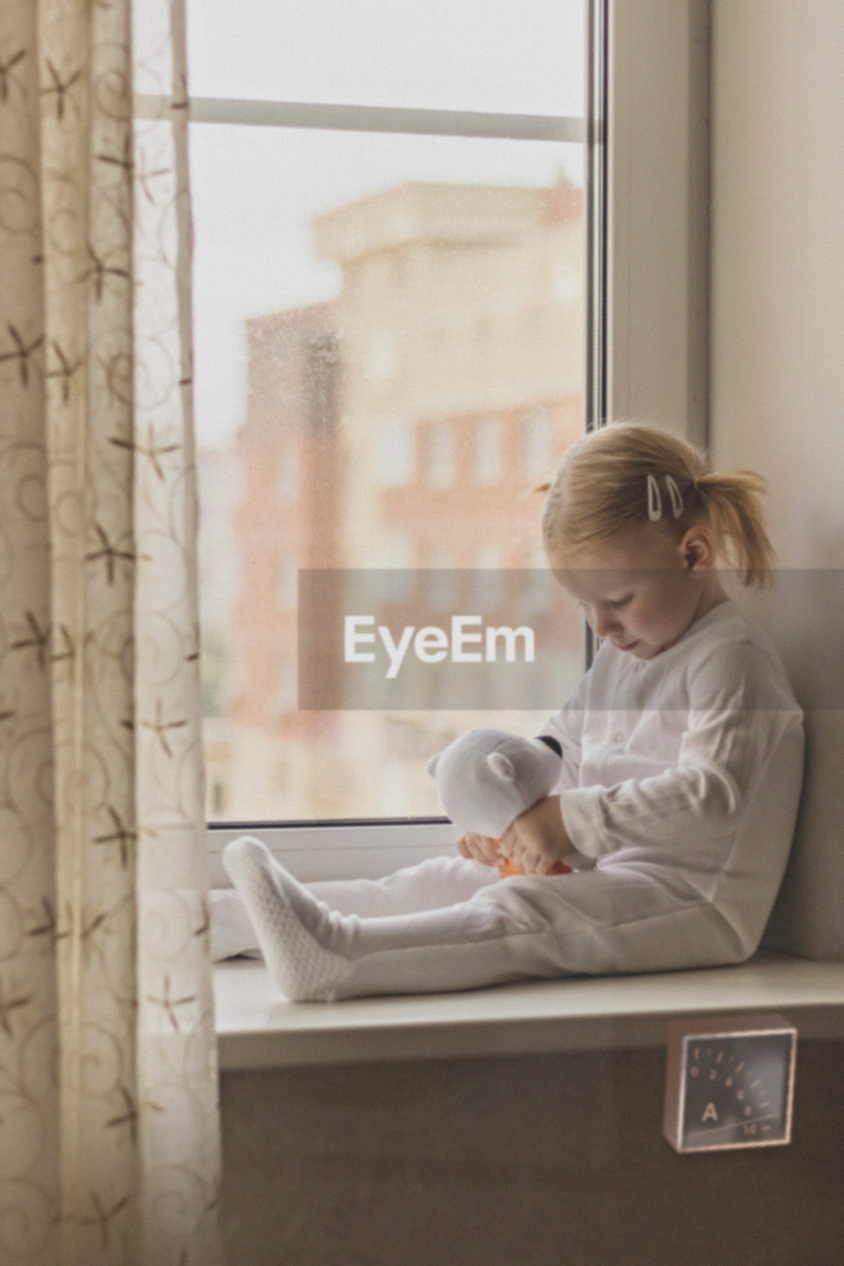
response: 9; A
